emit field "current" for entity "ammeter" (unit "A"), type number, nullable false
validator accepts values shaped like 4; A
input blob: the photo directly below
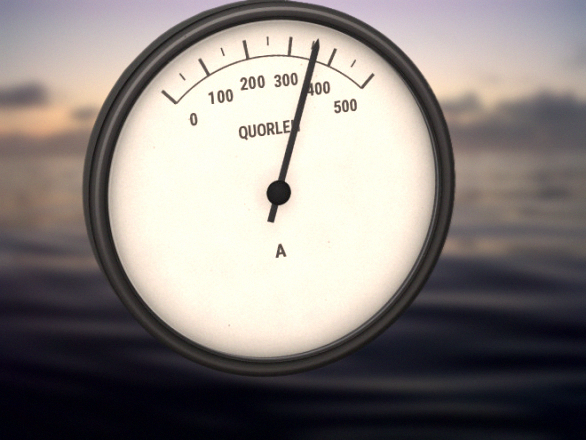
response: 350; A
